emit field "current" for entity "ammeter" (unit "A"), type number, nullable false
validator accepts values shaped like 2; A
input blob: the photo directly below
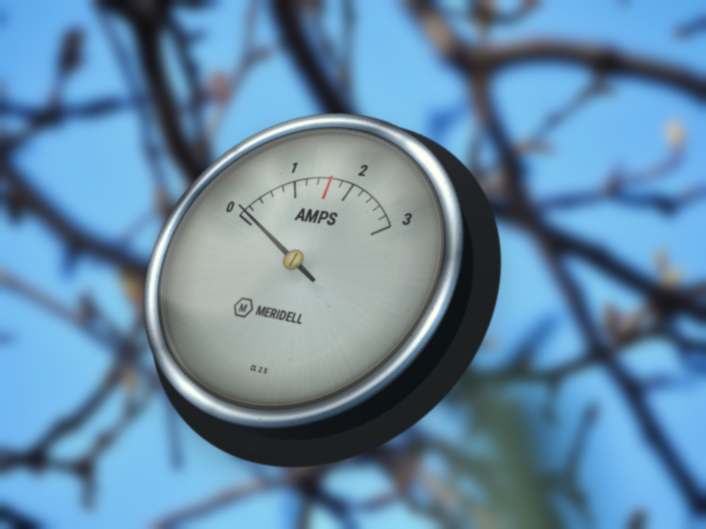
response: 0.1; A
